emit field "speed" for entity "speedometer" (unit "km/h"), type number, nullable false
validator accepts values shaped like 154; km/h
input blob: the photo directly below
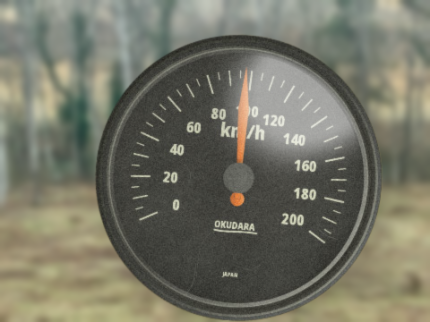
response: 97.5; km/h
